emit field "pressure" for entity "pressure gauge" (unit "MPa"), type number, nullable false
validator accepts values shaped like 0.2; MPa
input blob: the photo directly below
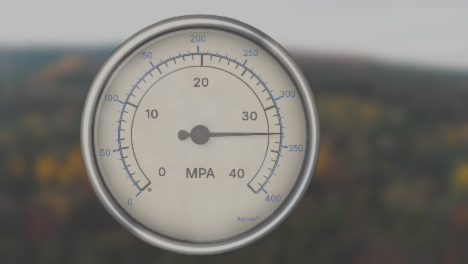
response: 33; MPa
